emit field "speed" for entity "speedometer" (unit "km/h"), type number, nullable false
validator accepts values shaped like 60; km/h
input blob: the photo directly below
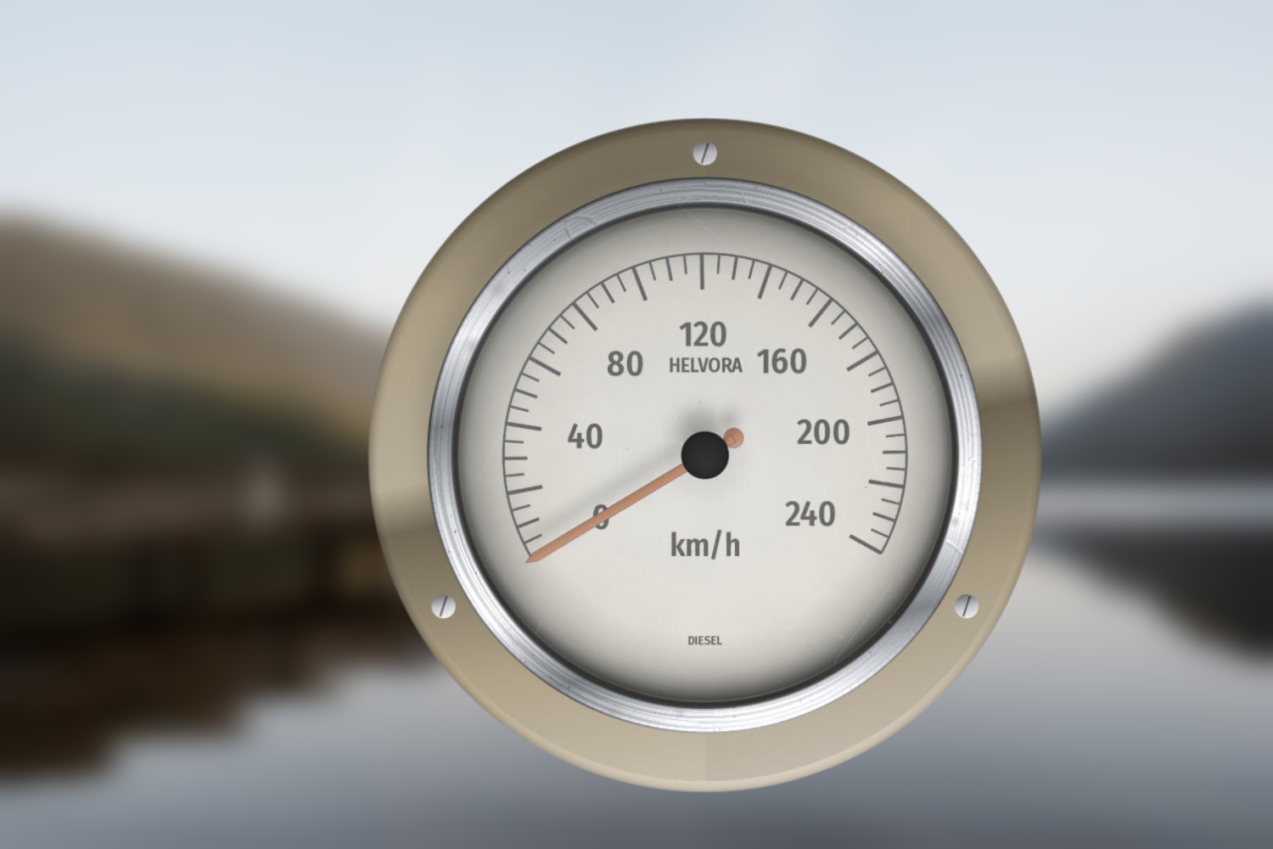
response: 0; km/h
